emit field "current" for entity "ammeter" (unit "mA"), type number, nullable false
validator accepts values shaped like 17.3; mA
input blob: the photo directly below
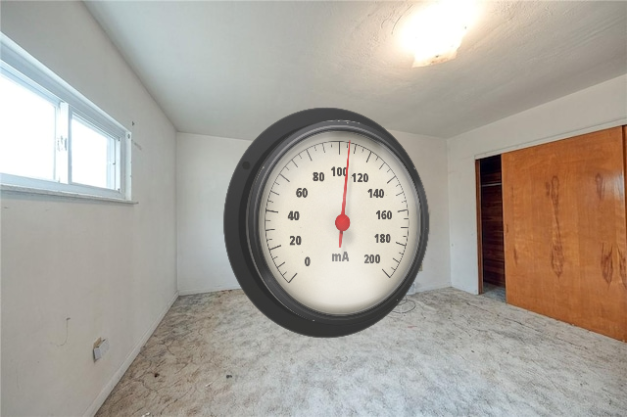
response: 105; mA
